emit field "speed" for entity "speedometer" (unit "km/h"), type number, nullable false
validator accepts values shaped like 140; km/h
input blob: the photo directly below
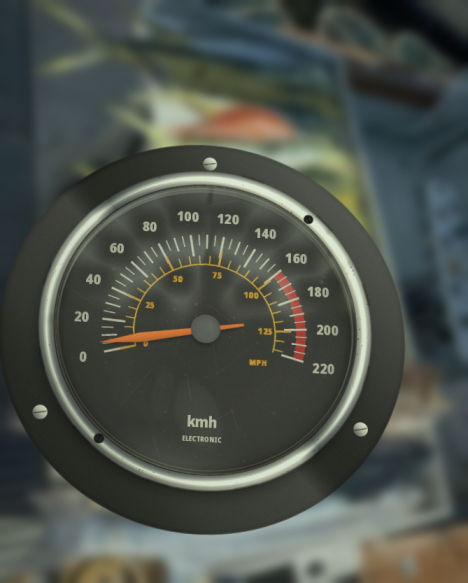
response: 5; km/h
